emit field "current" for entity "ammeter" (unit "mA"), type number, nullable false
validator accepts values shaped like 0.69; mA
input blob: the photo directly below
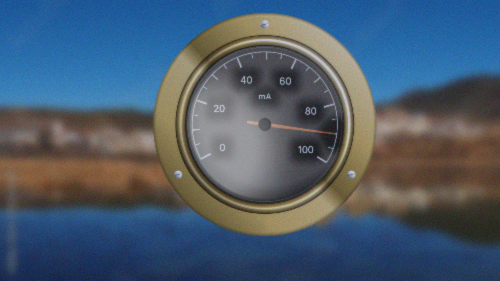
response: 90; mA
